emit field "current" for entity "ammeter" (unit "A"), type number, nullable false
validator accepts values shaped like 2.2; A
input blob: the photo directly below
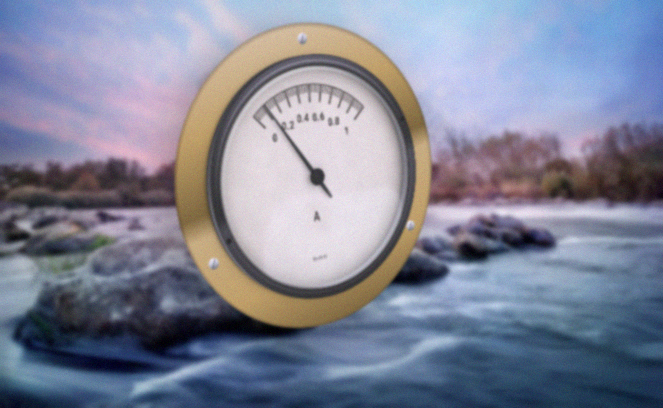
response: 0.1; A
